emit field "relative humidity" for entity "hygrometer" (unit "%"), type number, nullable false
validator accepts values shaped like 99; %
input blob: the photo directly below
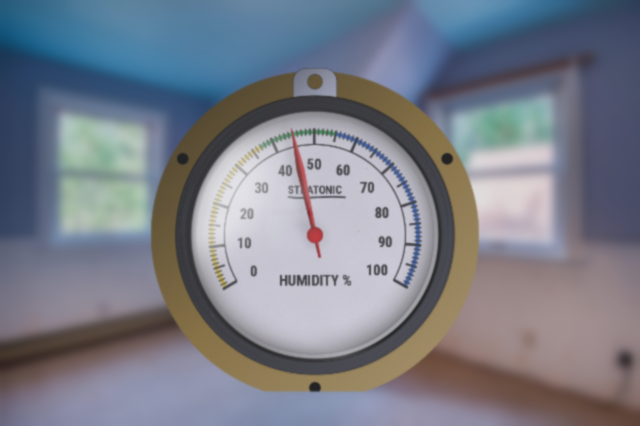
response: 45; %
